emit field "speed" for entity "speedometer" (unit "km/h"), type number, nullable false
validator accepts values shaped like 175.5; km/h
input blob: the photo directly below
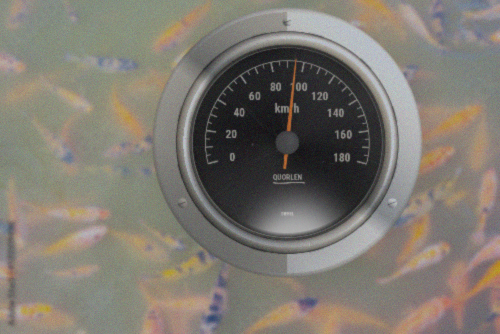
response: 95; km/h
